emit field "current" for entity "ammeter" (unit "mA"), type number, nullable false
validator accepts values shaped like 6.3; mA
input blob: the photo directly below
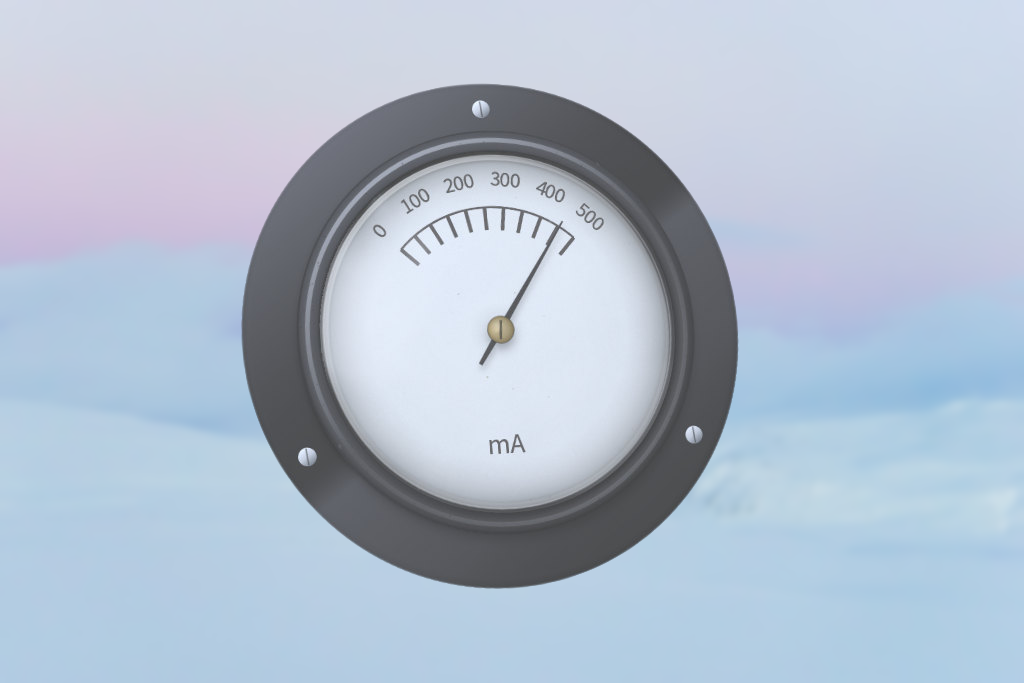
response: 450; mA
